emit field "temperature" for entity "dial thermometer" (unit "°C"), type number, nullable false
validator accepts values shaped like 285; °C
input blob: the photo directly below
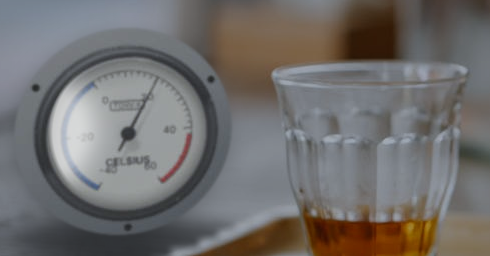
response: 20; °C
